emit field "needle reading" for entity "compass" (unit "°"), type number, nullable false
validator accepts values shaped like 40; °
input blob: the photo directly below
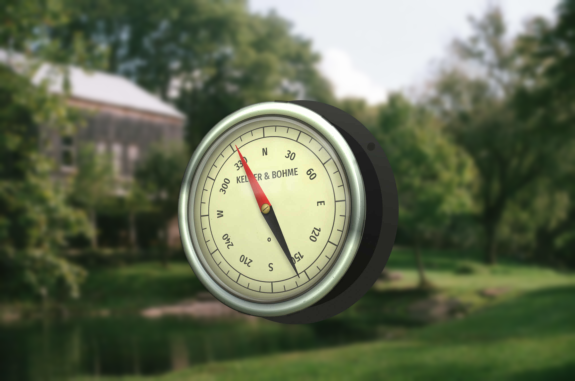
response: 335; °
